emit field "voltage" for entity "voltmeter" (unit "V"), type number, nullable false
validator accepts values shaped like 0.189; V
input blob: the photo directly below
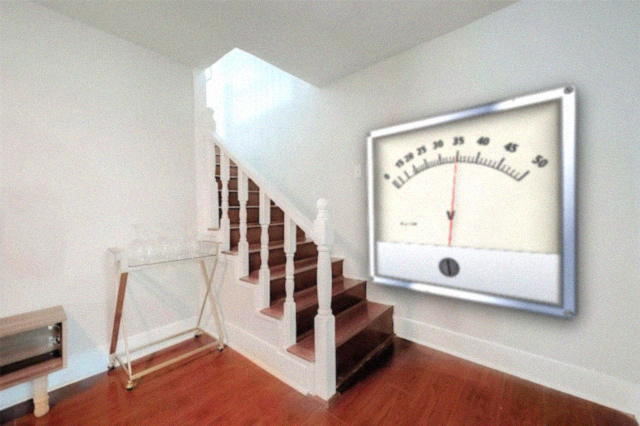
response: 35; V
